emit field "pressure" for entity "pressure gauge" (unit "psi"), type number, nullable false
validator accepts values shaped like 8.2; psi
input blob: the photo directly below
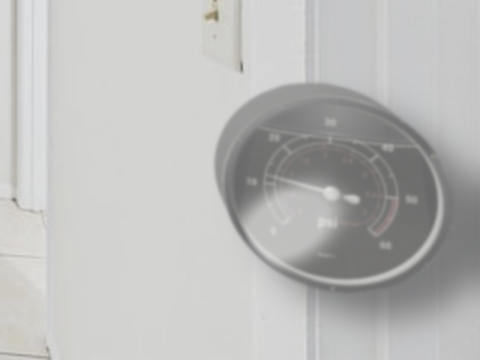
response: 12.5; psi
